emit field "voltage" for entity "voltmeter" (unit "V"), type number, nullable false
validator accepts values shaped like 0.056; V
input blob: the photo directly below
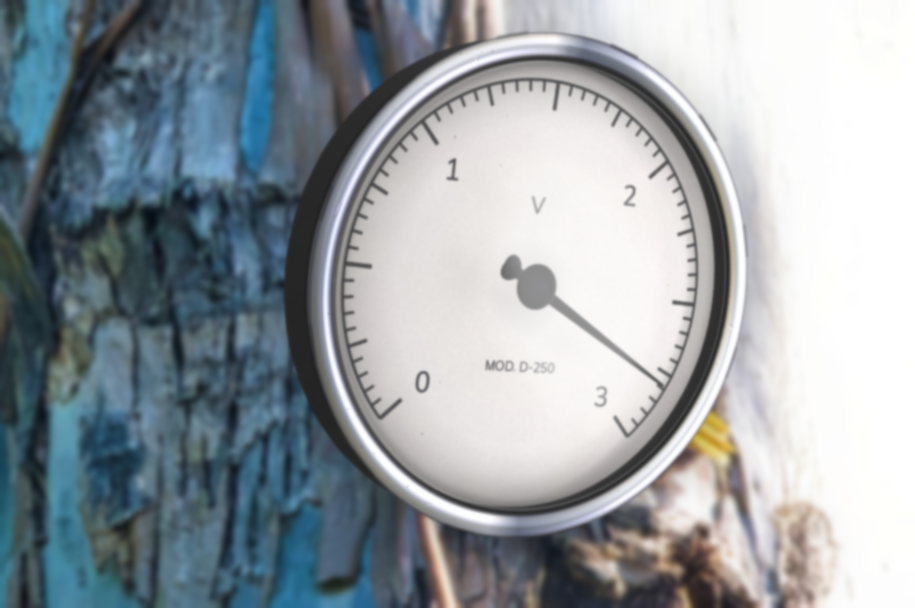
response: 2.8; V
